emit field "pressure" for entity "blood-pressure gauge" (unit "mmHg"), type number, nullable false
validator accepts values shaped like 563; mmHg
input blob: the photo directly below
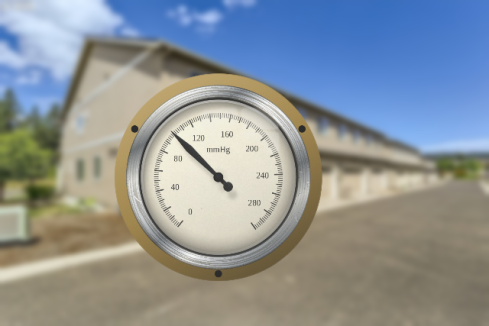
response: 100; mmHg
